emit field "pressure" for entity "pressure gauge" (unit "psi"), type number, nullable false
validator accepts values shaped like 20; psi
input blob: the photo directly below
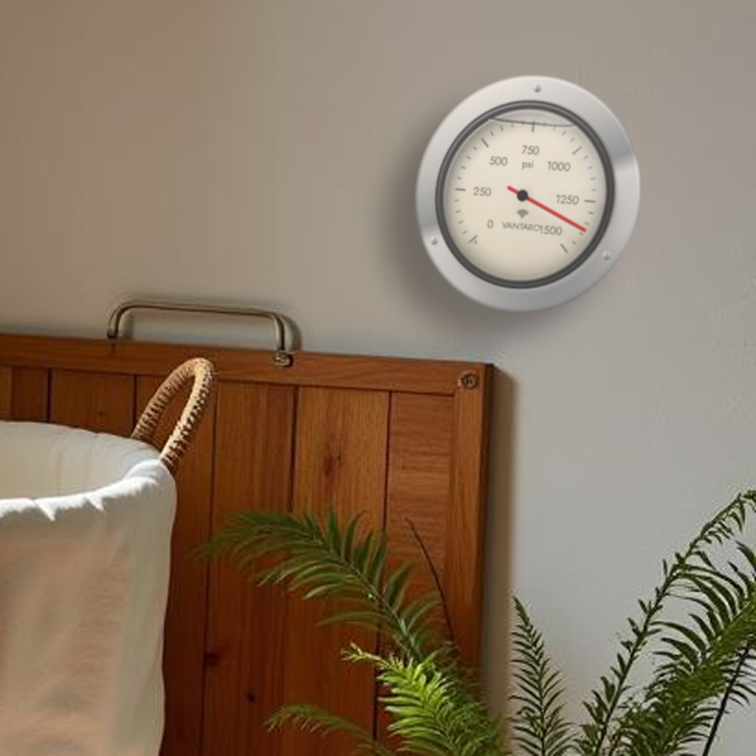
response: 1375; psi
